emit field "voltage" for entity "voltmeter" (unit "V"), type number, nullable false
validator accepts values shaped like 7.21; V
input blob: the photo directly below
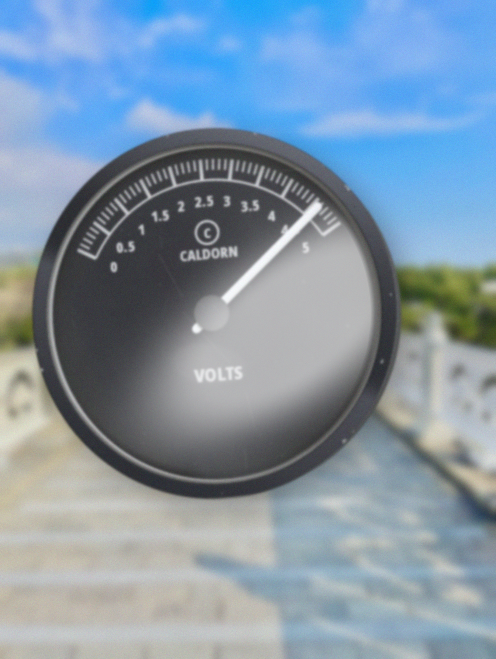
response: 4.6; V
